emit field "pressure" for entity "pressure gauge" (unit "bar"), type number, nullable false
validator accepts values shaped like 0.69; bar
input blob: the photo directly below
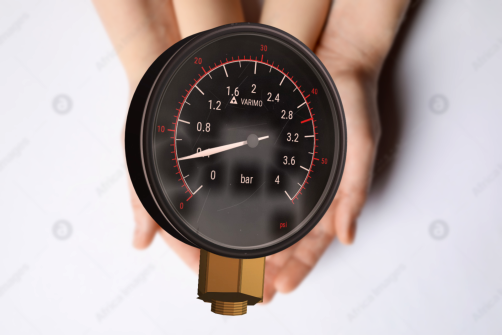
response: 0.4; bar
